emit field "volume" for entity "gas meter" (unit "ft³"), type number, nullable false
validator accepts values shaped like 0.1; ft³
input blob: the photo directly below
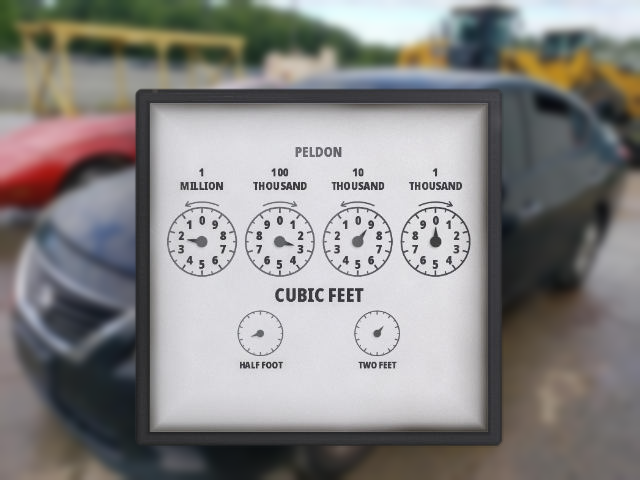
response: 229000; ft³
